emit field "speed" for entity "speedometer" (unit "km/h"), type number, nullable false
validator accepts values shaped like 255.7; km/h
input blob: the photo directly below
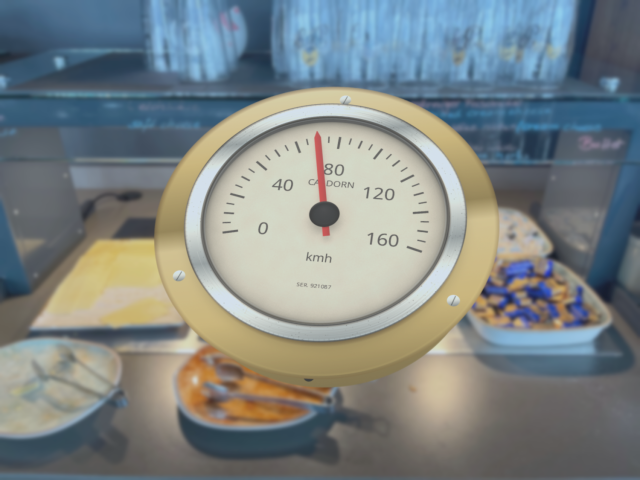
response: 70; km/h
